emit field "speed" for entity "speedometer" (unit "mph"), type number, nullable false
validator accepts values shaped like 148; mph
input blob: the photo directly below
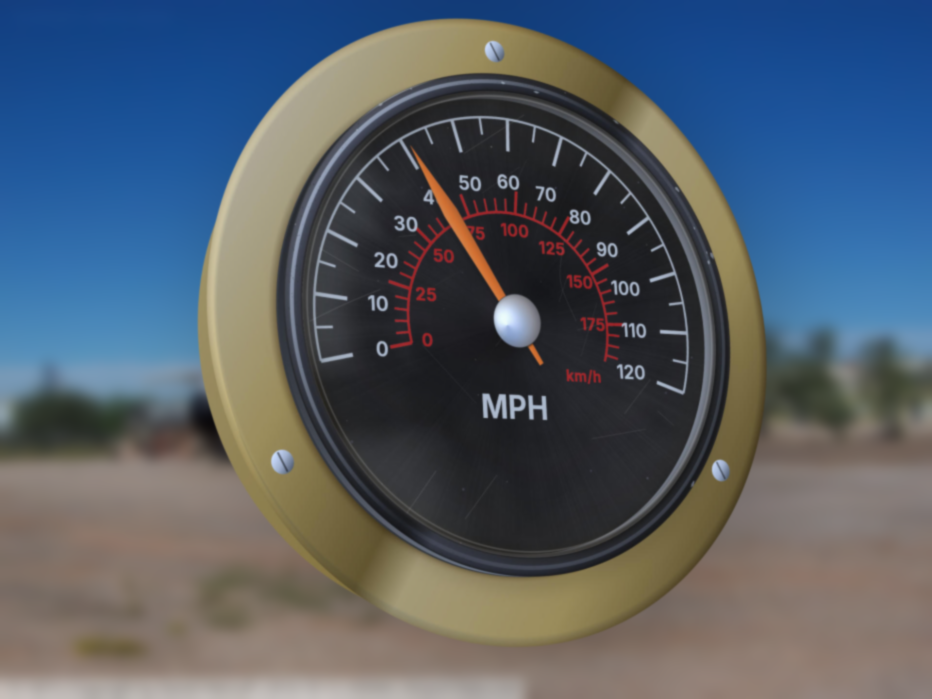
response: 40; mph
